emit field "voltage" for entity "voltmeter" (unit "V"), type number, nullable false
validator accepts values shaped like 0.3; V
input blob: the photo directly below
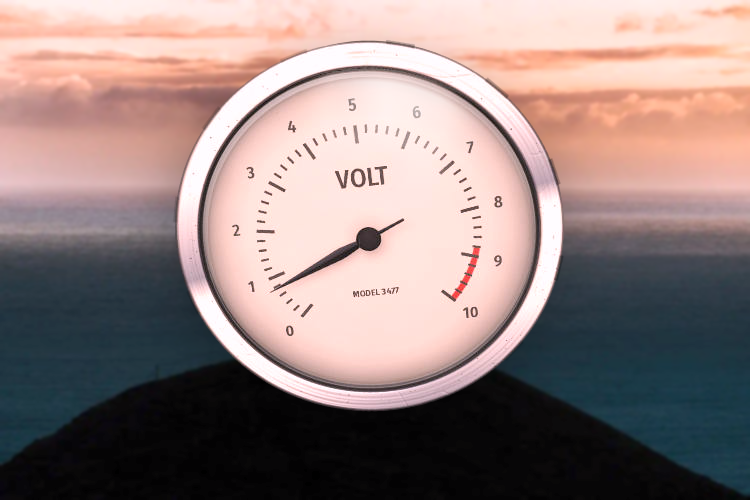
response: 0.8; V
